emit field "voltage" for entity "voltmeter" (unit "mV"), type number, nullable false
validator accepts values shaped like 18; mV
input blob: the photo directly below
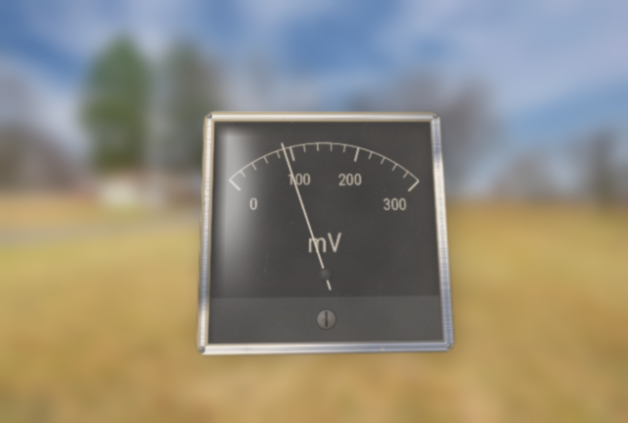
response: 90; mV
